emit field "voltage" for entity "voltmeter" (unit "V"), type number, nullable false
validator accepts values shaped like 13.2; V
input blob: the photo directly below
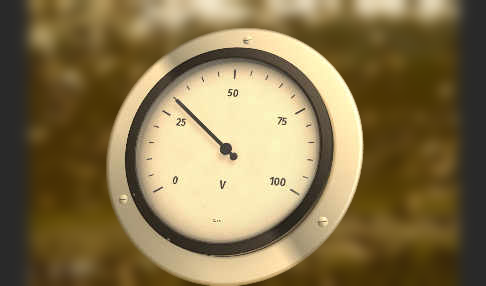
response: 30; V
